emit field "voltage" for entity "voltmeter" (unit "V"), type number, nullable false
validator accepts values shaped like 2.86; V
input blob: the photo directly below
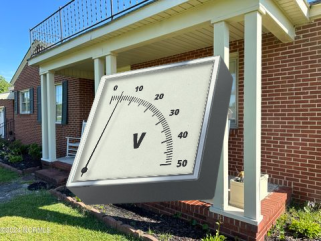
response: 5; V
